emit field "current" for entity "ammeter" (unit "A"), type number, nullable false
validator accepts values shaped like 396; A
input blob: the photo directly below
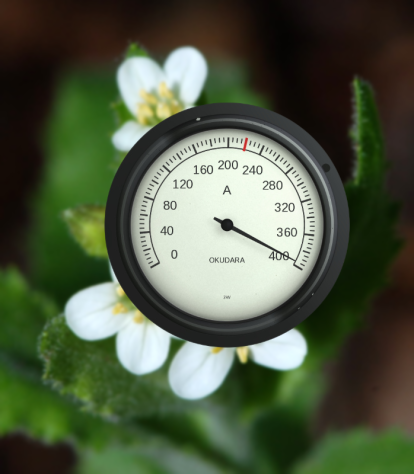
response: 395; A
